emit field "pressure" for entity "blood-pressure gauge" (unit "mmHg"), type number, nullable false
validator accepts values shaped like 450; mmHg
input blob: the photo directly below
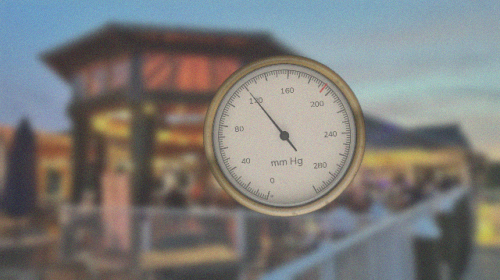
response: 120; mmHg
